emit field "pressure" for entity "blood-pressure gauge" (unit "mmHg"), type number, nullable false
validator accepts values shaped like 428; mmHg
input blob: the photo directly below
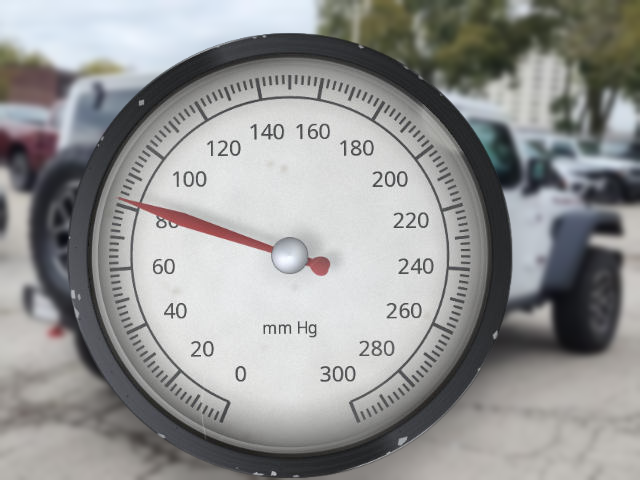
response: 82; mmHg
